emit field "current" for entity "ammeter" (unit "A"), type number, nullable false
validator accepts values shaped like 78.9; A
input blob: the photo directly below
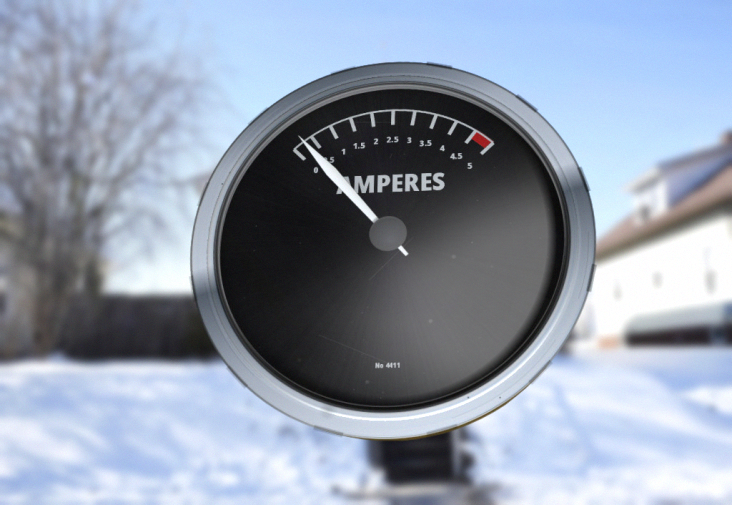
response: 0.25; A
